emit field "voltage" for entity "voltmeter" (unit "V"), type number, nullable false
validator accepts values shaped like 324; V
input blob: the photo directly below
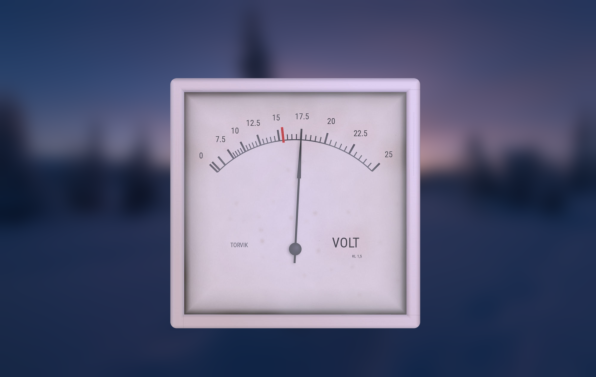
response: 17.5; V
